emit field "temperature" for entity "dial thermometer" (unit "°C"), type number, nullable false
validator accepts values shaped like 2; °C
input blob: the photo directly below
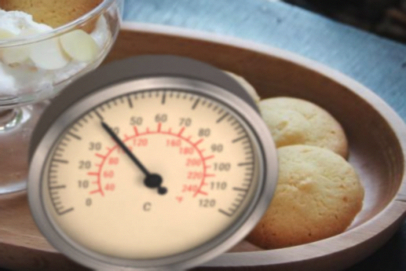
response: 40; °C
